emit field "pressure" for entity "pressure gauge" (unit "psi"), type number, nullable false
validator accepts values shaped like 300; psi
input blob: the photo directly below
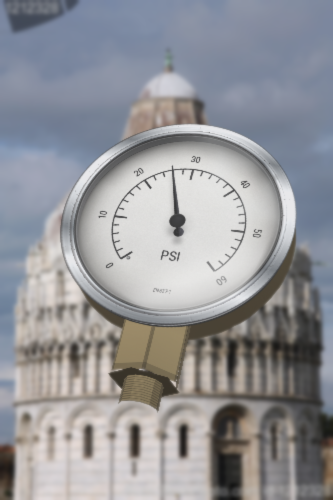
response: 26; psi
